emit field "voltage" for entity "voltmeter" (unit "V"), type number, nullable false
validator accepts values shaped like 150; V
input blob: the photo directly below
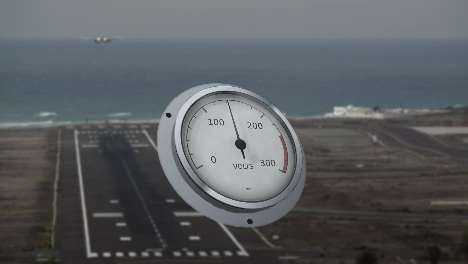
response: 140; V
